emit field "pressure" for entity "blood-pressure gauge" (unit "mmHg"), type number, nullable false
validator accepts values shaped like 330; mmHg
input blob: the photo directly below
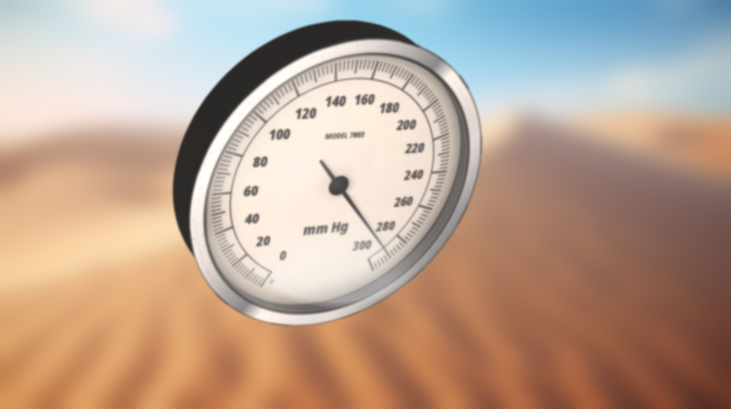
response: 290; mmHg
